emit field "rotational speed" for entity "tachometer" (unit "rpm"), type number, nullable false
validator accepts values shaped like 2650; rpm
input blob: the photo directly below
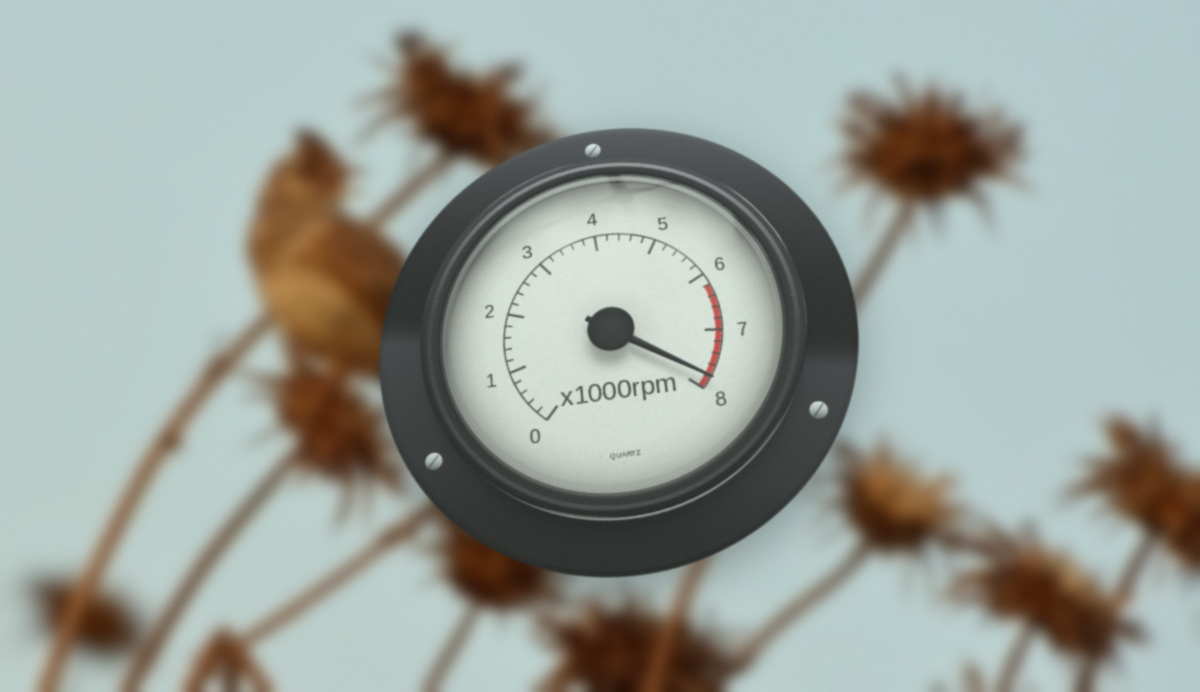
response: 7800; rpm
